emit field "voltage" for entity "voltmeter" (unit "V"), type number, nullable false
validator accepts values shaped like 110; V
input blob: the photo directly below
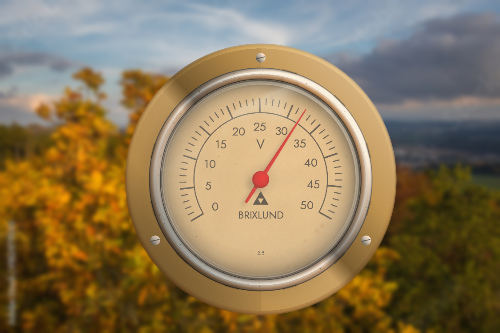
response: 32; V
